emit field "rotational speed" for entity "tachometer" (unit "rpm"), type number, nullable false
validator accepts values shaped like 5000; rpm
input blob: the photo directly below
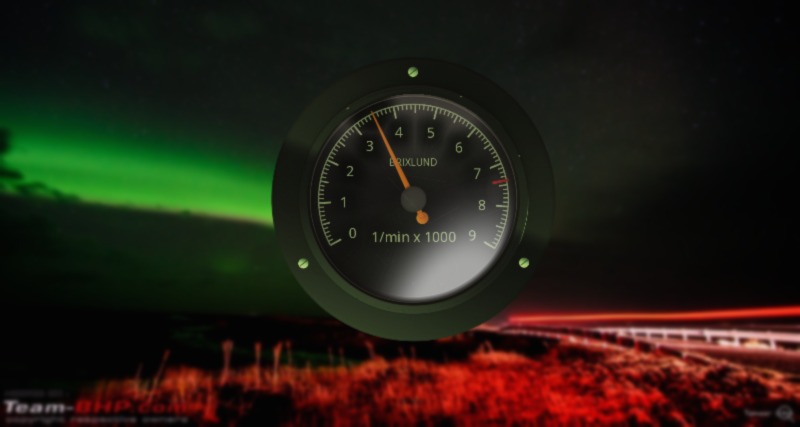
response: 3500; rpm
